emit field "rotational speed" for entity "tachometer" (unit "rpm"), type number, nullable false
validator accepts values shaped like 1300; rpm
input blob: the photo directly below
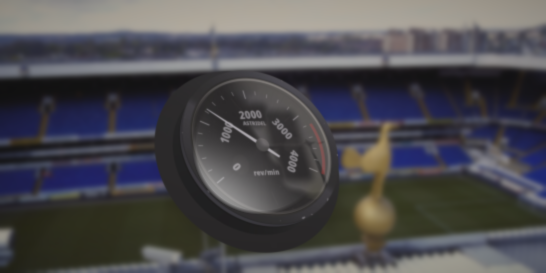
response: 1200; rpm
